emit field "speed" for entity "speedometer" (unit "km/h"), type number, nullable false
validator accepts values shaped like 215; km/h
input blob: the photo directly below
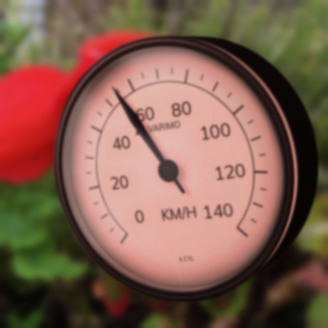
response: 55; km/h
